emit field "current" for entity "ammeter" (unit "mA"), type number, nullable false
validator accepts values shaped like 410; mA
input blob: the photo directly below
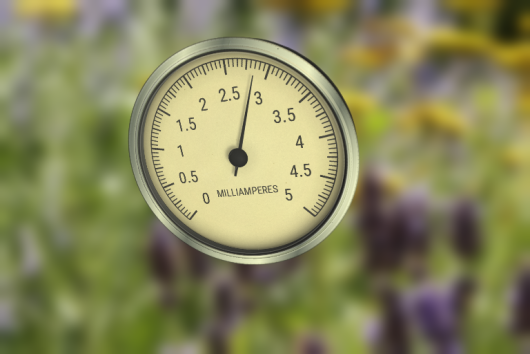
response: 2.85; mA
